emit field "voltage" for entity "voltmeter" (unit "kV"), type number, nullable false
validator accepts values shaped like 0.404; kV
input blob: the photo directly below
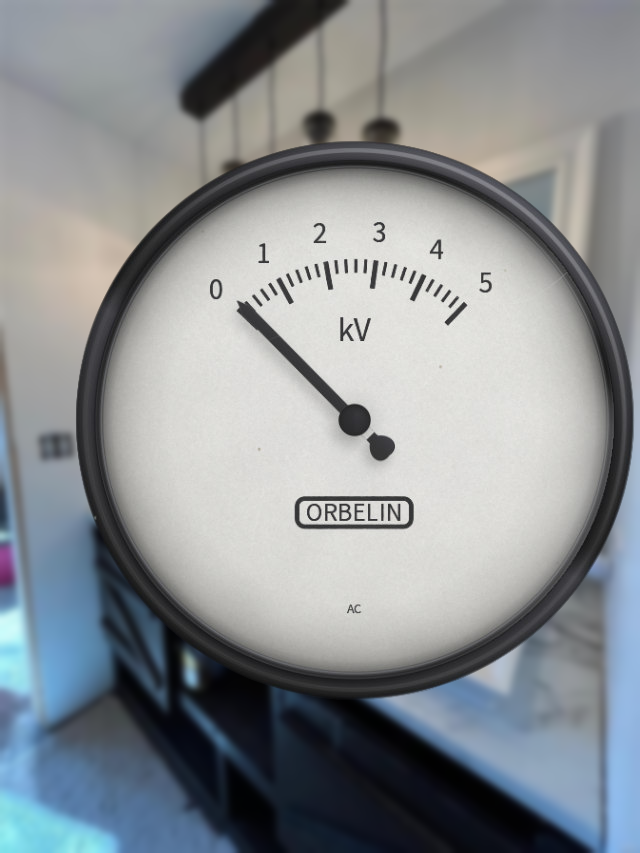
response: 0.1; kV
